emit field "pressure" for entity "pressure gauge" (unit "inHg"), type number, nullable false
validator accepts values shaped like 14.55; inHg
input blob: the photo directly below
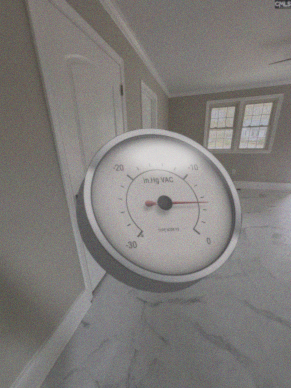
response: -5; inHg
